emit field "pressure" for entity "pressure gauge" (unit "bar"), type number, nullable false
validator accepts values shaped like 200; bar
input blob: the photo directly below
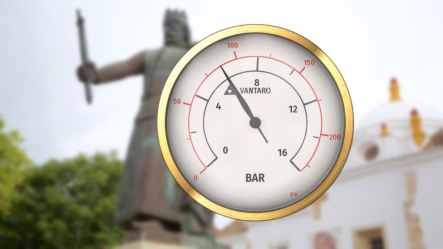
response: 6; bar
